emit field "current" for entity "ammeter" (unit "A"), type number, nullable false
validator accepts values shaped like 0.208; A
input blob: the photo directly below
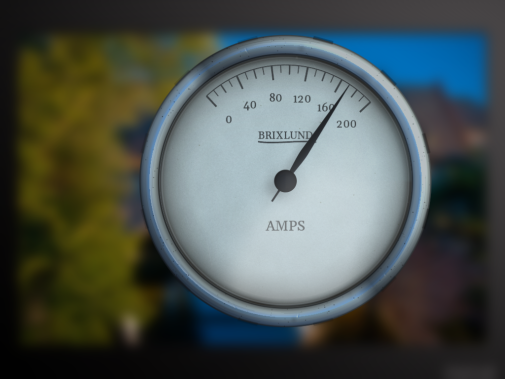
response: 170; A
